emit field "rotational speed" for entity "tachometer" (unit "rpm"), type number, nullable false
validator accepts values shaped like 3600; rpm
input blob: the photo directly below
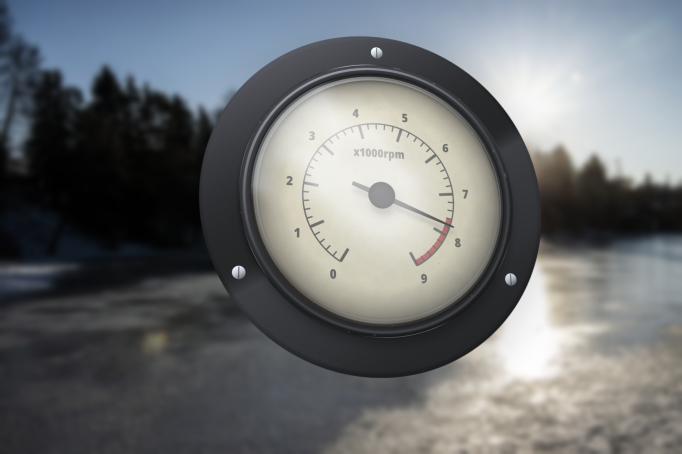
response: 7800; rpm
